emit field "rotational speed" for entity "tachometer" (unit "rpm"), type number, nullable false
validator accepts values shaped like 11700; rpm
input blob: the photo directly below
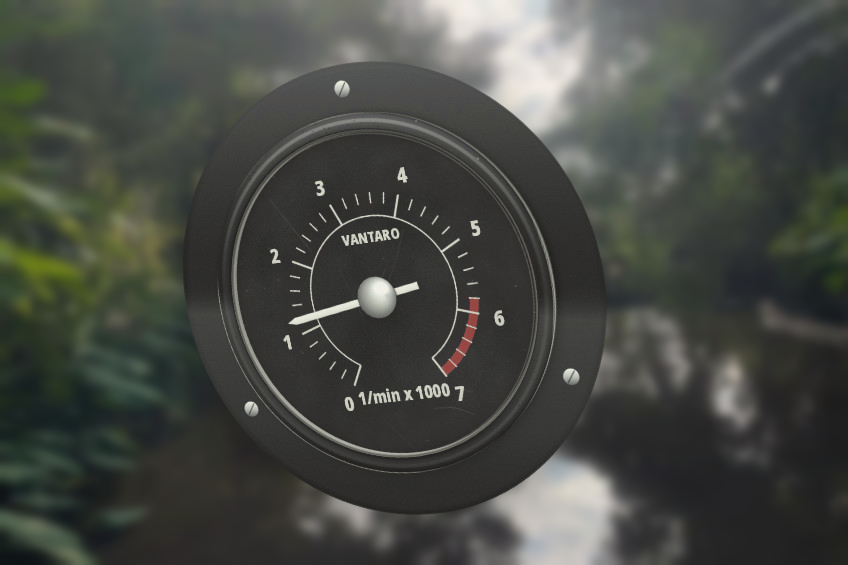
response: 1200; rpm
